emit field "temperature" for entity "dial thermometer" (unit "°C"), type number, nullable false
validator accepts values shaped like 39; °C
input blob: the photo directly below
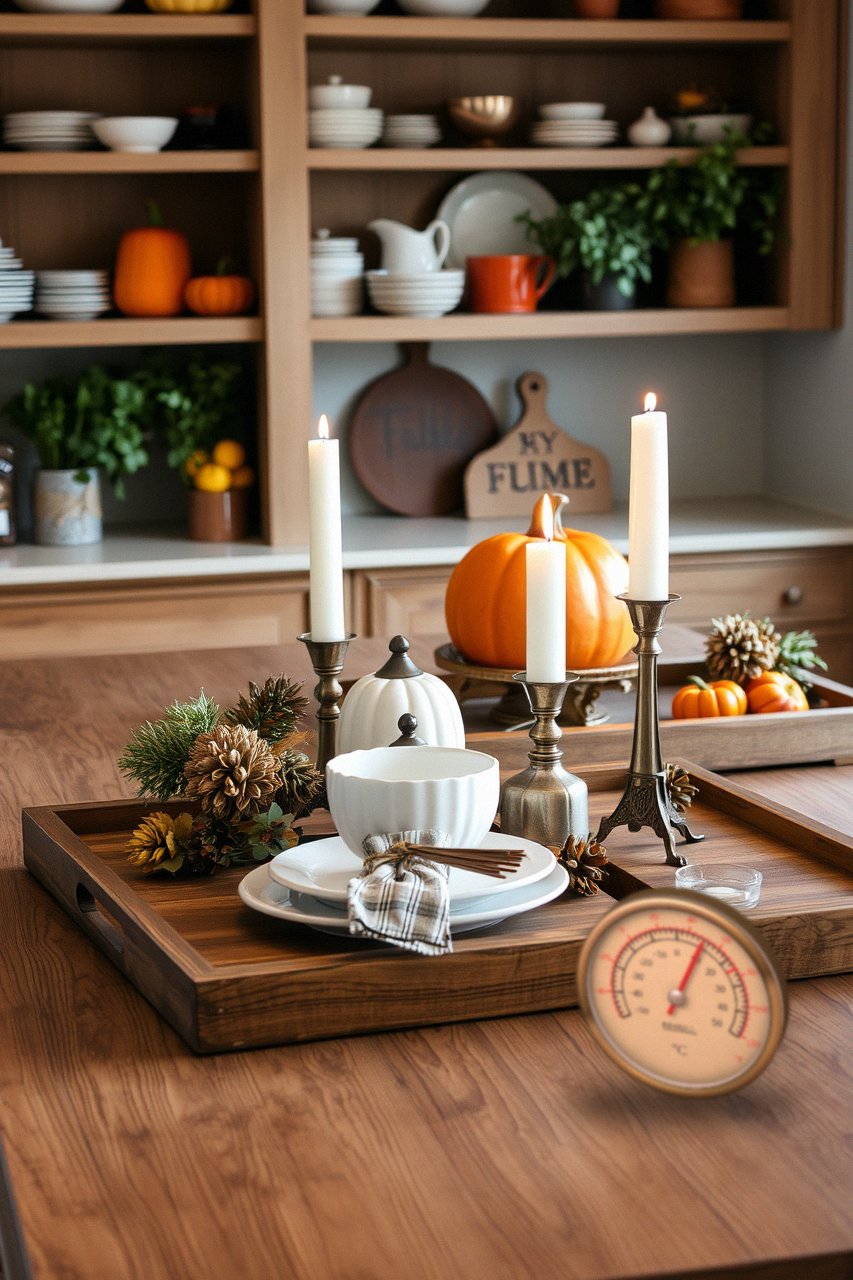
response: 10; °C
